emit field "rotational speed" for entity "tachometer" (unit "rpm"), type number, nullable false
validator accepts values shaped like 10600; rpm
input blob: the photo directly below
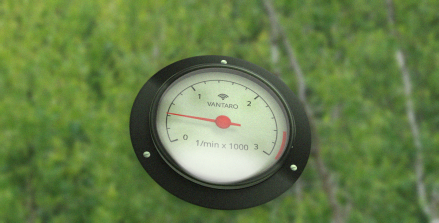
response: 400; rpm
